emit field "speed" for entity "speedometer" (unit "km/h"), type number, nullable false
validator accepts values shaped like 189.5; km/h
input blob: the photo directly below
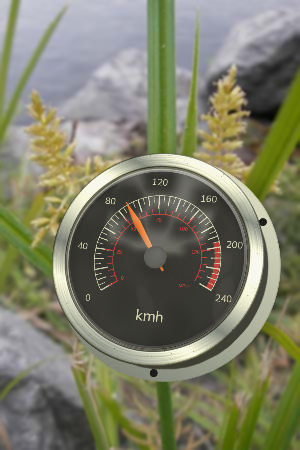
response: 90; km/h
